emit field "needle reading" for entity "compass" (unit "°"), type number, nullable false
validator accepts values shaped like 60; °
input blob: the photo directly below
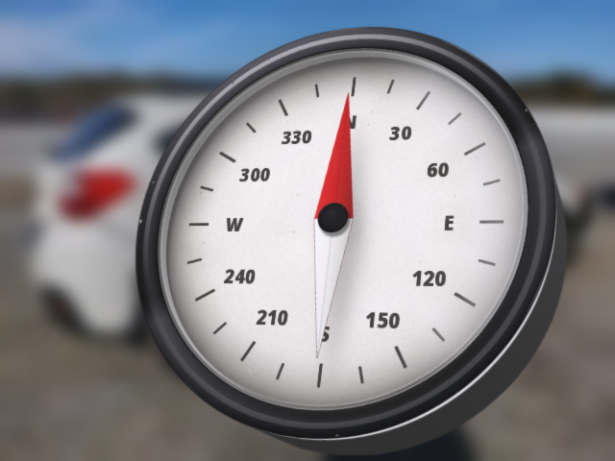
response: 0; °
